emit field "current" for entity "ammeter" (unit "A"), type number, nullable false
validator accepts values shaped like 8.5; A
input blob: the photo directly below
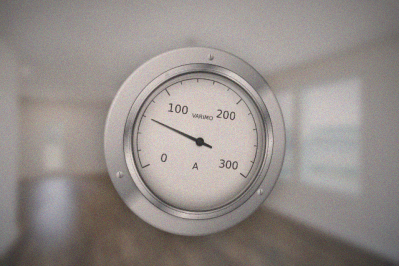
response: 60; A
